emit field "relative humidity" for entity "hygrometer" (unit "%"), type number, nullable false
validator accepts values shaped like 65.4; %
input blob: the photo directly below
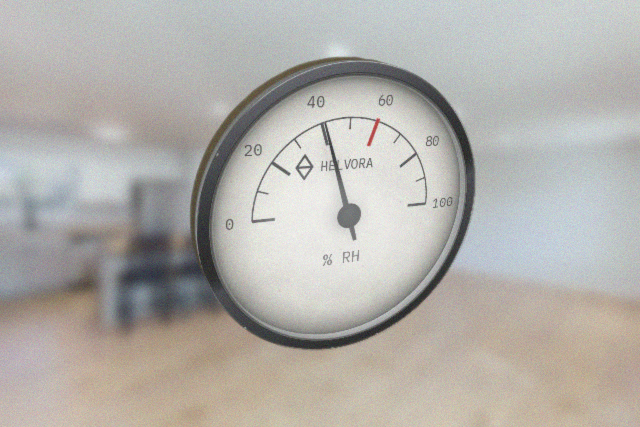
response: 40; %
